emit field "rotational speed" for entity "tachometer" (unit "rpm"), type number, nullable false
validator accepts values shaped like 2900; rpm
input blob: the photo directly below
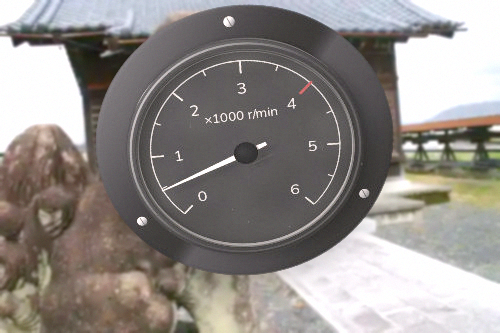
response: 500; rpm
